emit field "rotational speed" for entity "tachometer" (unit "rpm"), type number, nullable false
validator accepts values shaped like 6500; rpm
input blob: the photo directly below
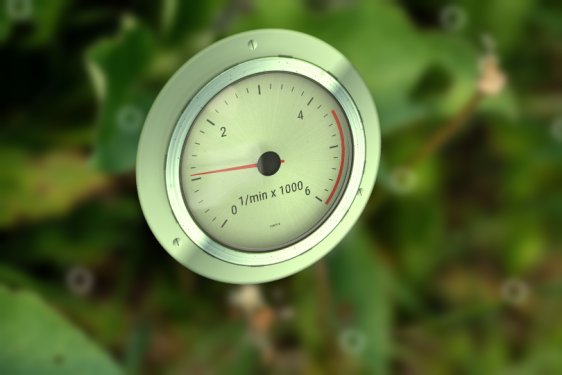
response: 1100; rpm
